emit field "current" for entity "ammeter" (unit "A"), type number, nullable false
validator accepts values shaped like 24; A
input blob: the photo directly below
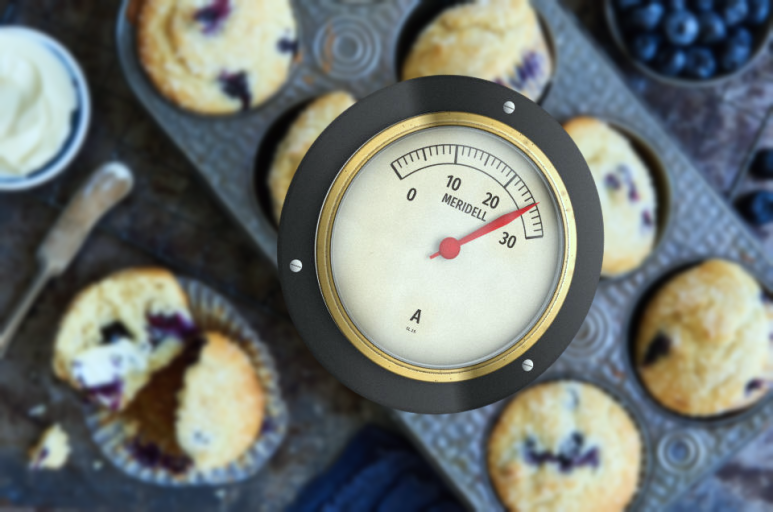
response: 25; A
